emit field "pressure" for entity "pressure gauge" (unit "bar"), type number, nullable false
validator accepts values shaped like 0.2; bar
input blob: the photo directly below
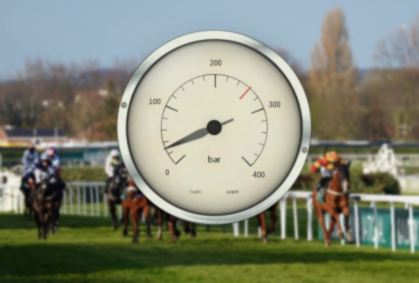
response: 30; bar
